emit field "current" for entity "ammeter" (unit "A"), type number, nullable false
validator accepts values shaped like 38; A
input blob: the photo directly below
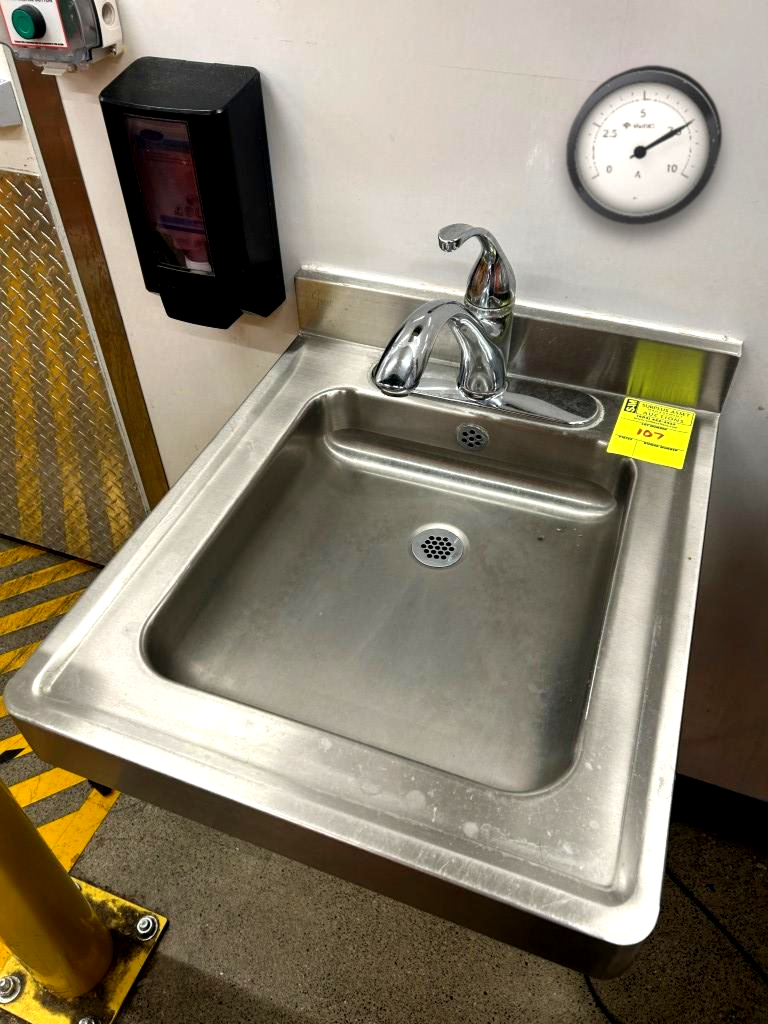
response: 7.5; A
